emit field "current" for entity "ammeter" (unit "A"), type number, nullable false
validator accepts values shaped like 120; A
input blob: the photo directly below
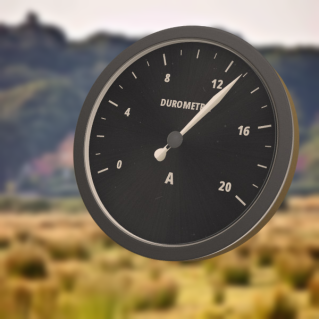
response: 13; A
